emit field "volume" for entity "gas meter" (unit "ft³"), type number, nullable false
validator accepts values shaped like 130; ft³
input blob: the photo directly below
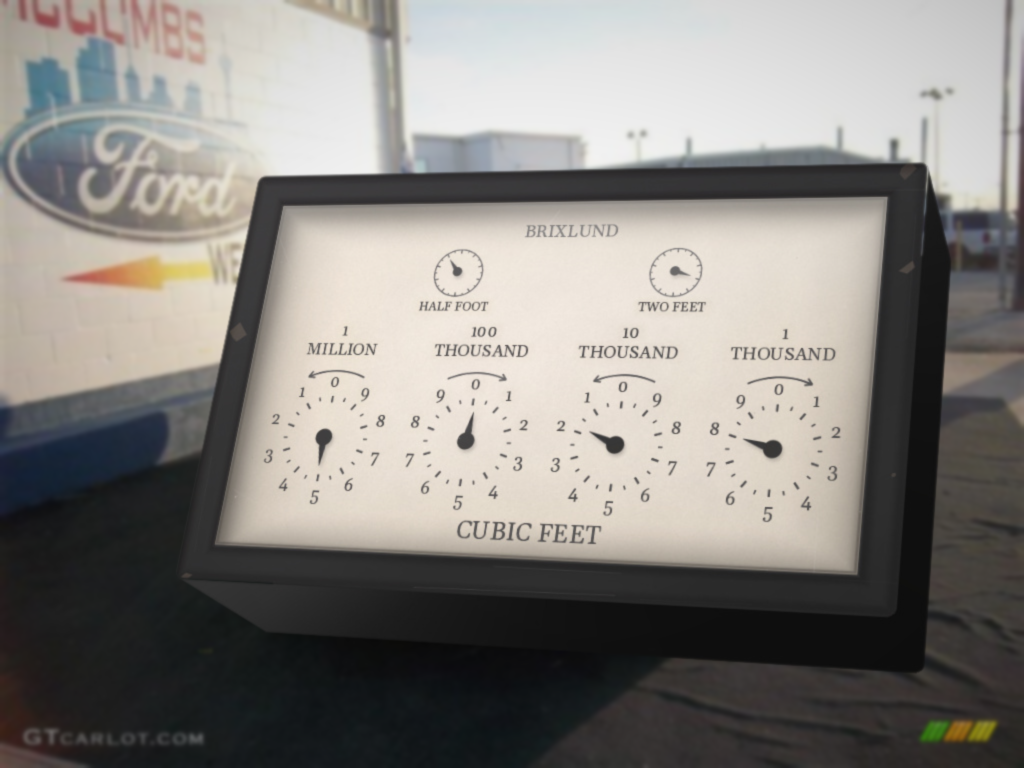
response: 501800; ft³
